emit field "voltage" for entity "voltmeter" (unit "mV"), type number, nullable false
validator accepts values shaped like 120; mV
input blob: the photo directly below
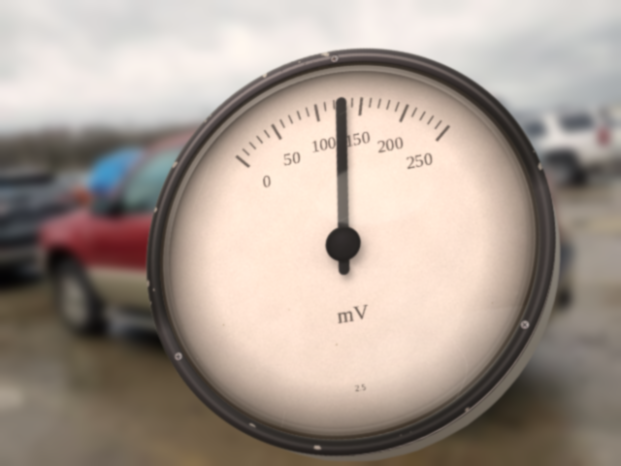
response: 130; mV
